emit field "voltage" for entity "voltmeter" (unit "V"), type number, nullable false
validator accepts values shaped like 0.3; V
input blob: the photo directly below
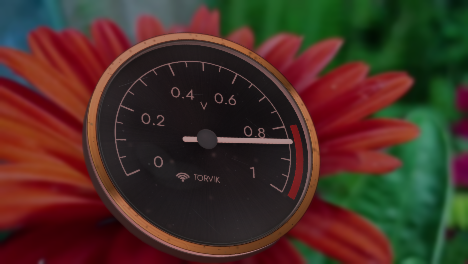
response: 0.85; V
